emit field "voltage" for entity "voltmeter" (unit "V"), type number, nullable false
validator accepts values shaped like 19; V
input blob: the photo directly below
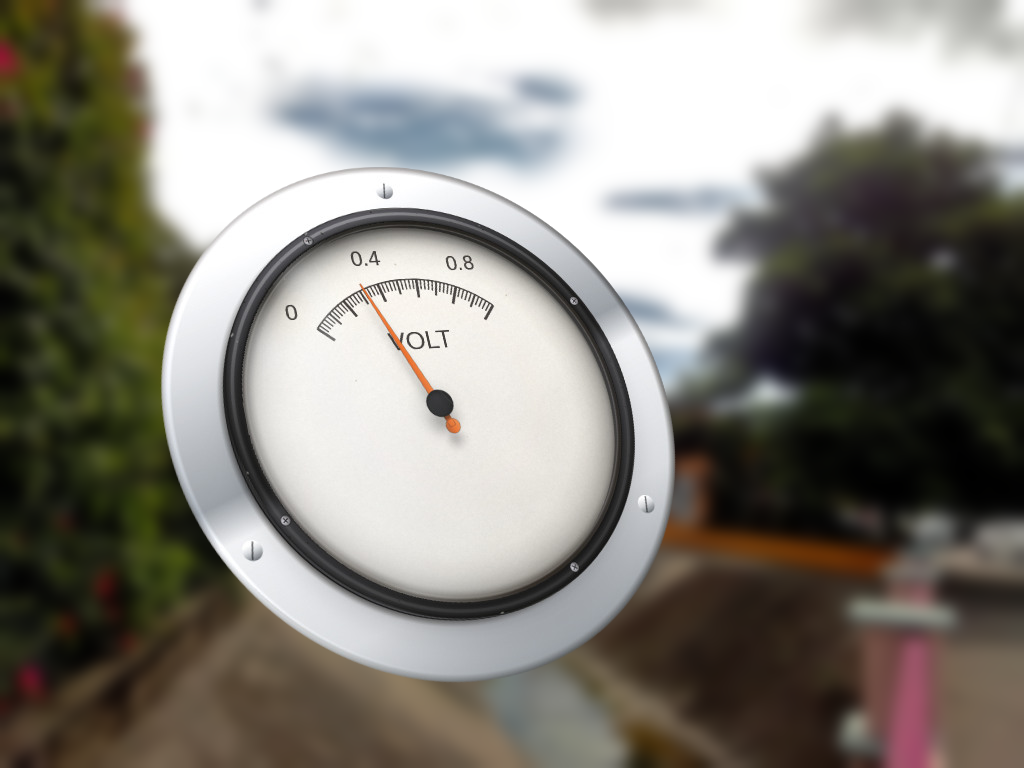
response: 0.3; V
